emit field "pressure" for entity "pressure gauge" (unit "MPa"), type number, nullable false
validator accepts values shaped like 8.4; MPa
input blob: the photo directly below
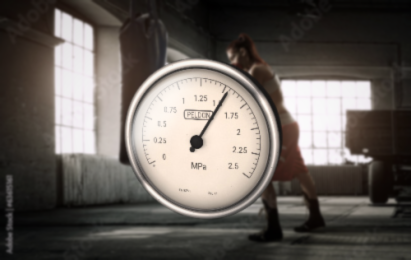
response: 1.55; MPa
